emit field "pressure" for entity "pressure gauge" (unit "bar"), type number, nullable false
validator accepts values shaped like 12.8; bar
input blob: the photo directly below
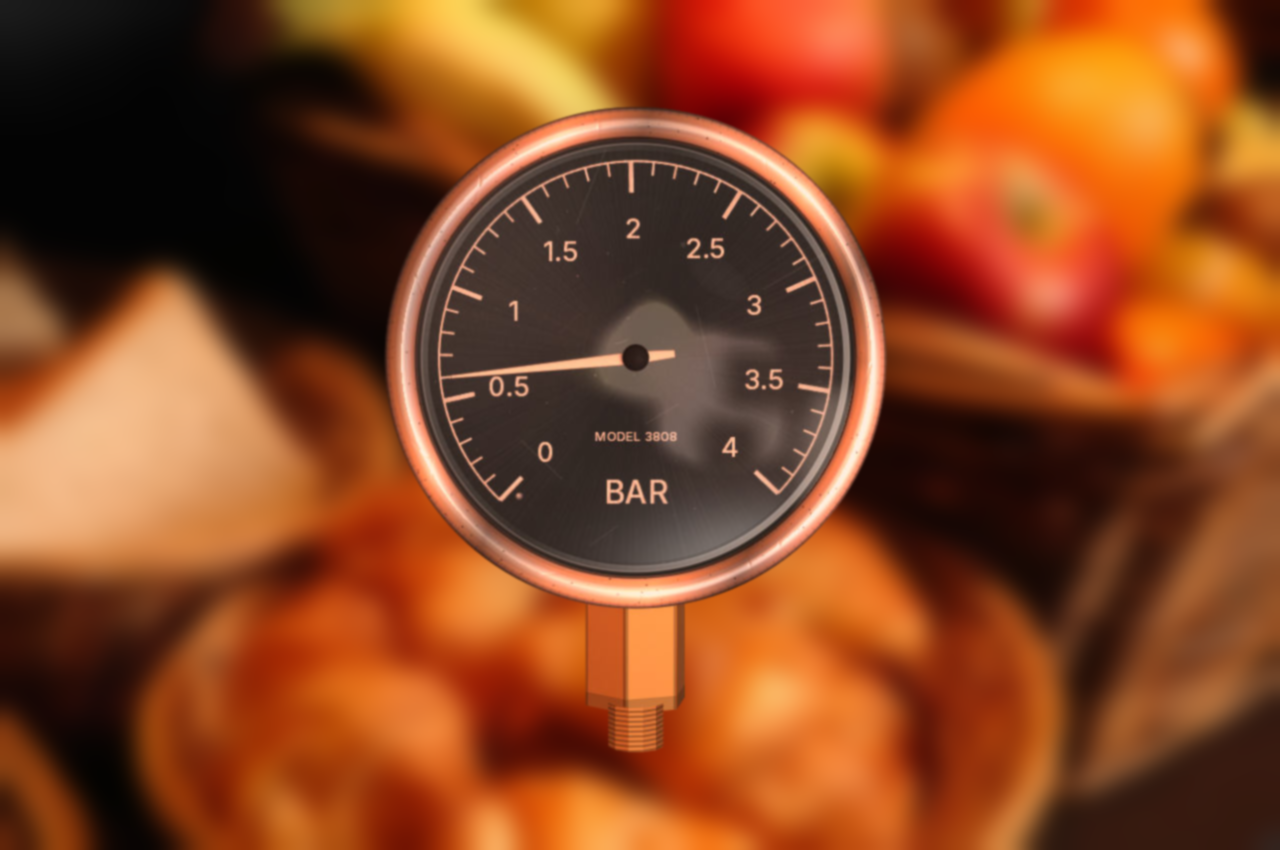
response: 0.6; bar
